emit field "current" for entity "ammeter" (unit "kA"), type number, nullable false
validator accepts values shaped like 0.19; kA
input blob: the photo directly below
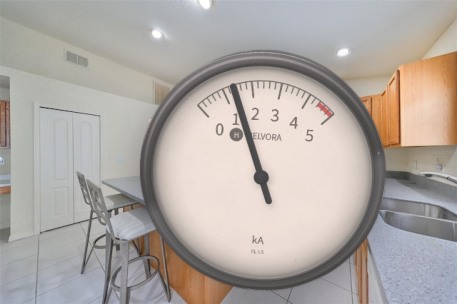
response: 1.4; kA
